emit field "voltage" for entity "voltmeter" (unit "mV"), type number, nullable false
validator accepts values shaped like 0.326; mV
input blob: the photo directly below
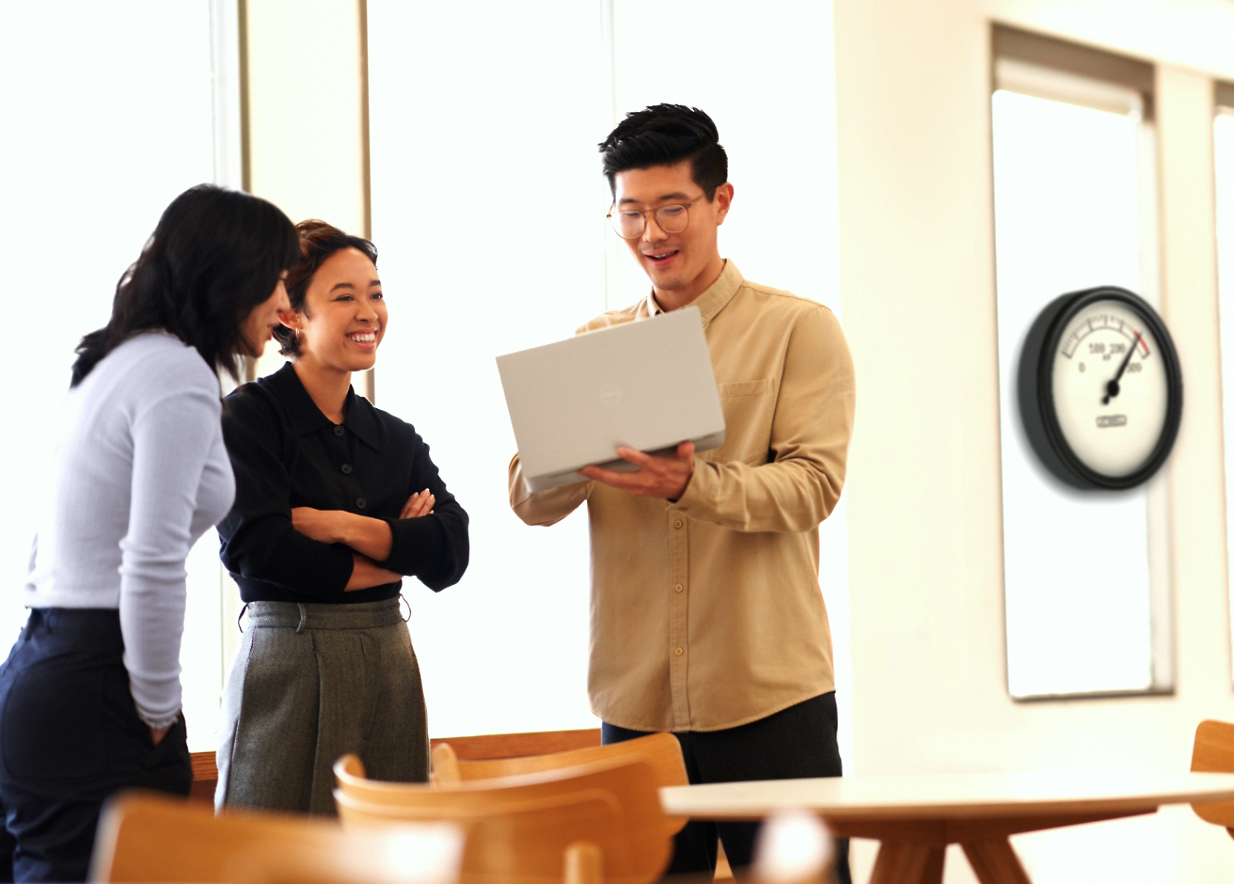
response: 250; mV
